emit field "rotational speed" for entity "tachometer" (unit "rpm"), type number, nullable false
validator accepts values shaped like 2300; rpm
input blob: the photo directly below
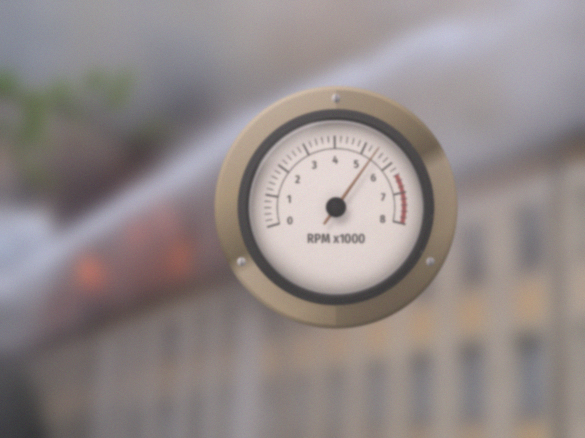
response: 5400; rpm
